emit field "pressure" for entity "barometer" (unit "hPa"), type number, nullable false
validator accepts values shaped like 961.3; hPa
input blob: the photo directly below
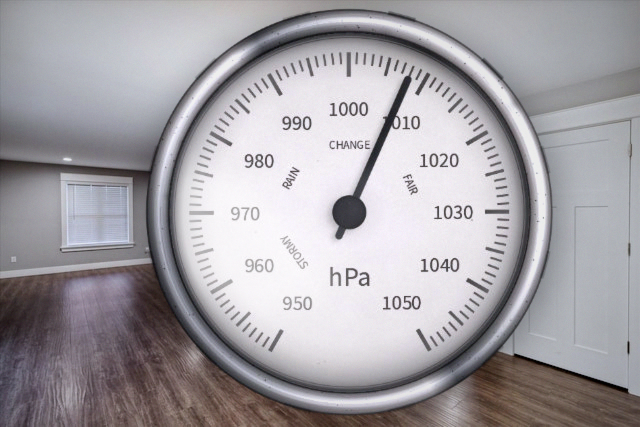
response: 1008; hPa
